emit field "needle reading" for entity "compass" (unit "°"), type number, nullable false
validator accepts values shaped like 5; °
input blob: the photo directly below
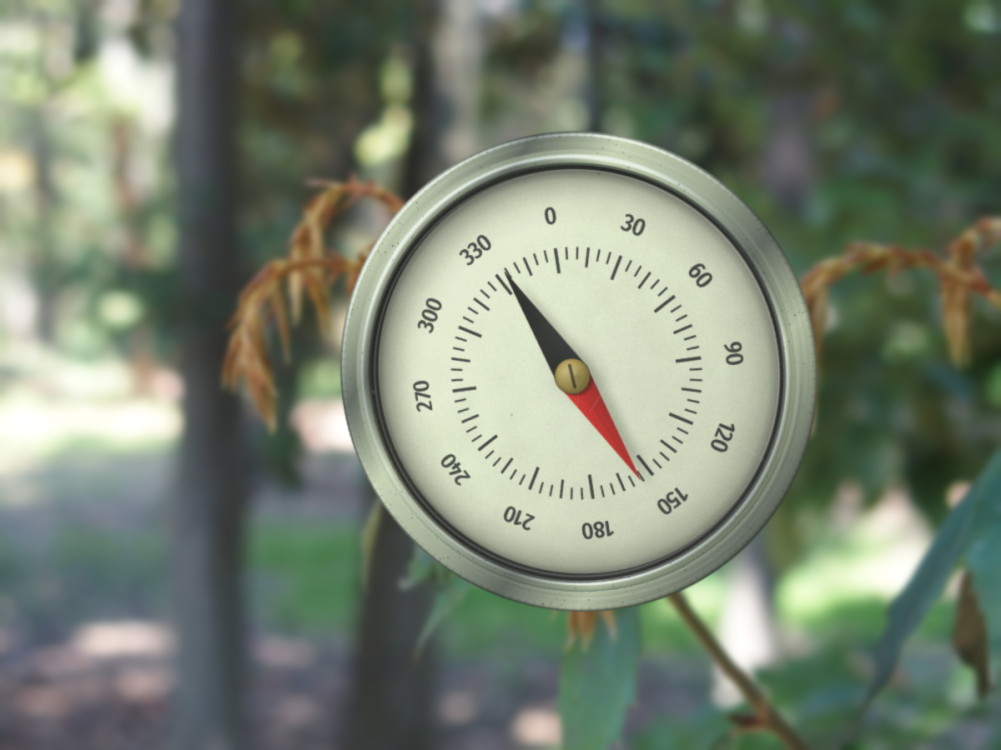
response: 155; °
